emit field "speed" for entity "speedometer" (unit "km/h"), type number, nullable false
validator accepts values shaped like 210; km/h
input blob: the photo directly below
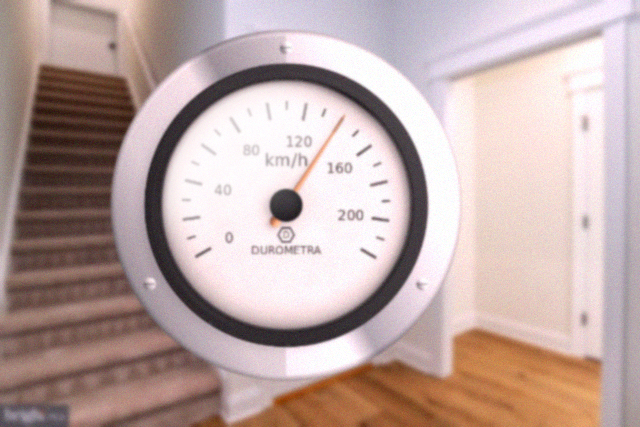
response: 140; km/h
